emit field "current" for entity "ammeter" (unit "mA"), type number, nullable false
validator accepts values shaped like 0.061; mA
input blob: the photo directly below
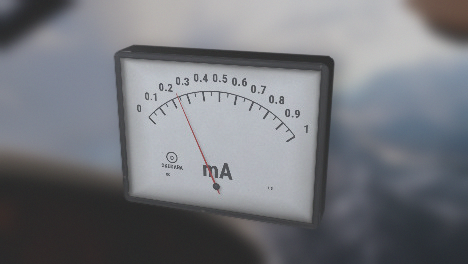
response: 0.25; mA
